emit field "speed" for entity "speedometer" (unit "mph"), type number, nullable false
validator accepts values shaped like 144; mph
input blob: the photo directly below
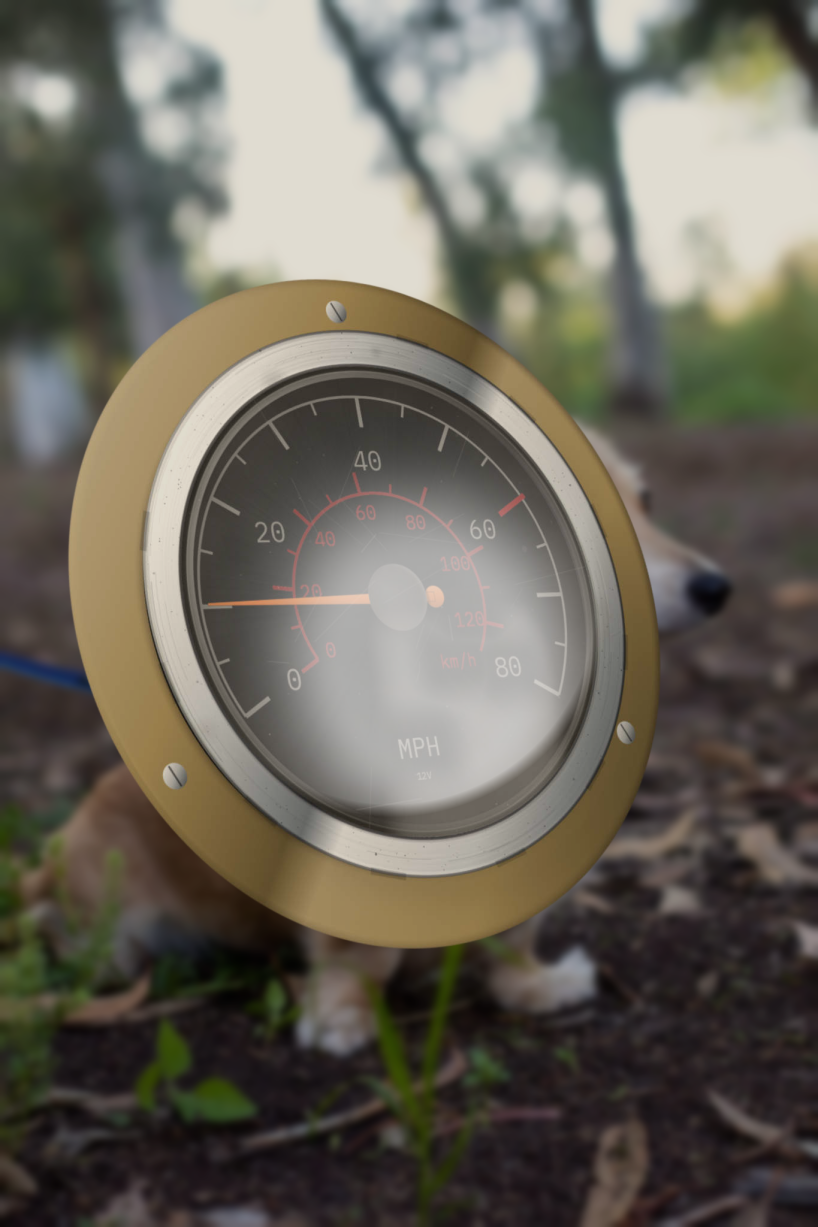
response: 10; mph
